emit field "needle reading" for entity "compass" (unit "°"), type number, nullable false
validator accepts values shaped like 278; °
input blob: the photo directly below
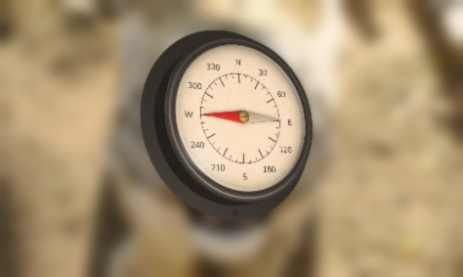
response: 270; °
